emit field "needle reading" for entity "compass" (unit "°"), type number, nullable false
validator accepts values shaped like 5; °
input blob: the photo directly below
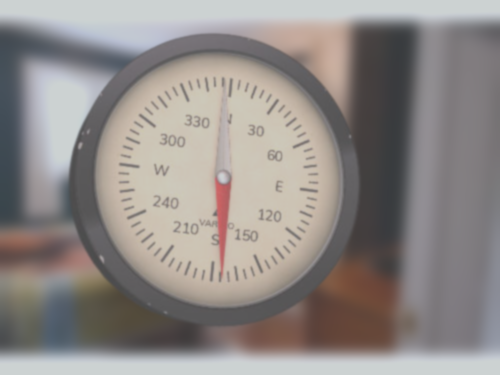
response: 175; °
